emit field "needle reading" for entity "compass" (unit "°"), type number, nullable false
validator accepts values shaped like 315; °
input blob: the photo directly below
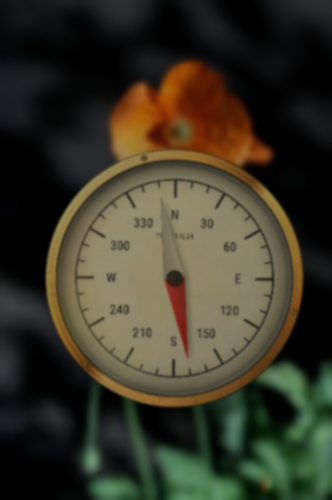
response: 170; °
